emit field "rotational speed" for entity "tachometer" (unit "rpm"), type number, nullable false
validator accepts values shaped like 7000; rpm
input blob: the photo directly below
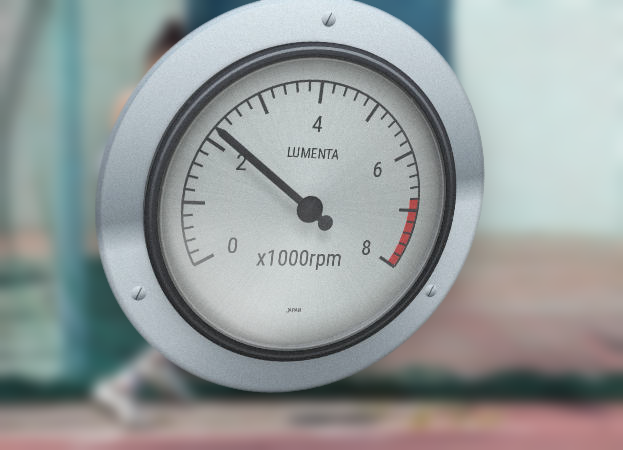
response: 2200; rpm
